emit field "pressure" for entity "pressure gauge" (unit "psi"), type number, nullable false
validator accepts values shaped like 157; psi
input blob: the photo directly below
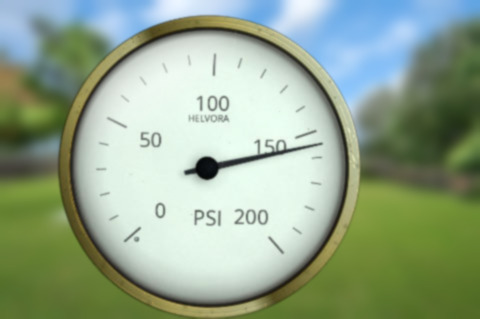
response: 155; psi
